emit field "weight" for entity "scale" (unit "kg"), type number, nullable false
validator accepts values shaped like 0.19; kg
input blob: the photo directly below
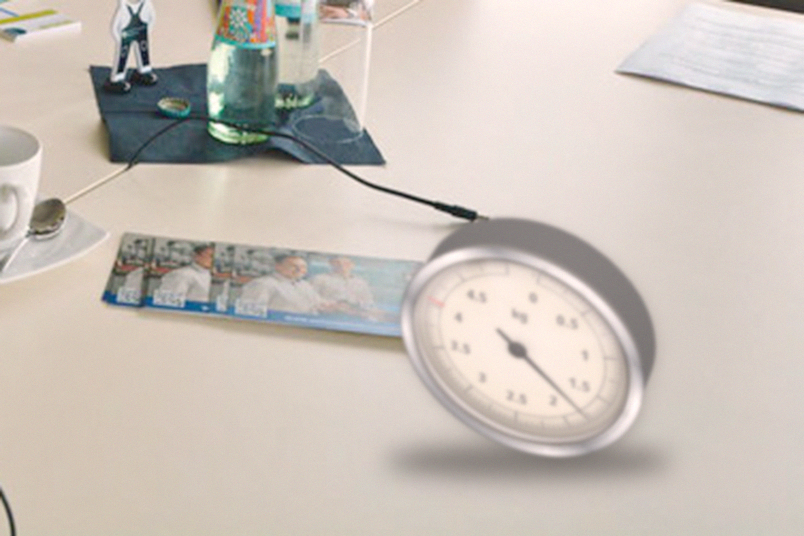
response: 1.75; kg
